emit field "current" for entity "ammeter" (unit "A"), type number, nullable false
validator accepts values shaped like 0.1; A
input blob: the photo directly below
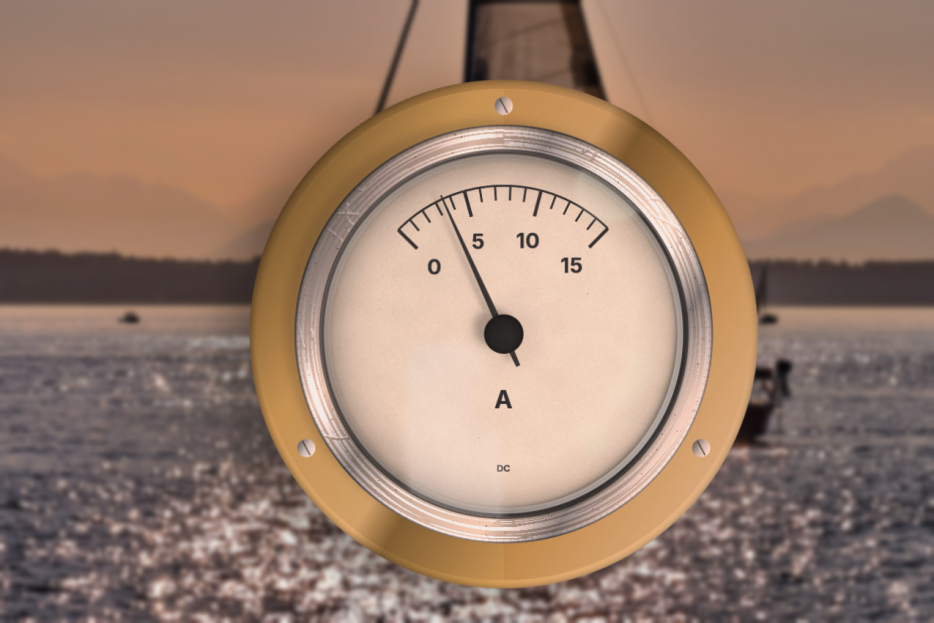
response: 3.5; A
